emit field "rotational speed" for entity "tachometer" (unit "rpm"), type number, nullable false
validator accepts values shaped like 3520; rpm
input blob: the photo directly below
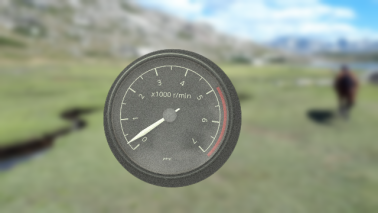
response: 250; rpm
